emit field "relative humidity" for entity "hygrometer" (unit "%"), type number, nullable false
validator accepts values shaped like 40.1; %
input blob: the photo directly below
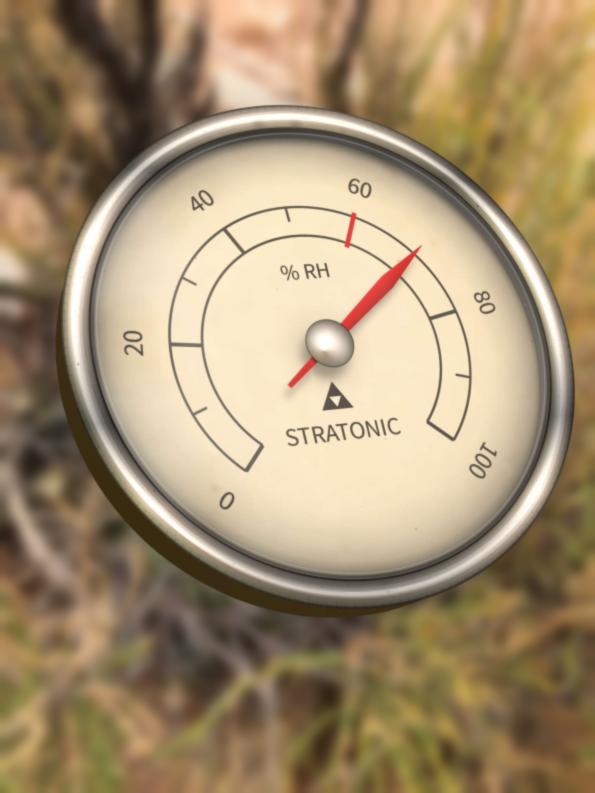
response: 70; %
